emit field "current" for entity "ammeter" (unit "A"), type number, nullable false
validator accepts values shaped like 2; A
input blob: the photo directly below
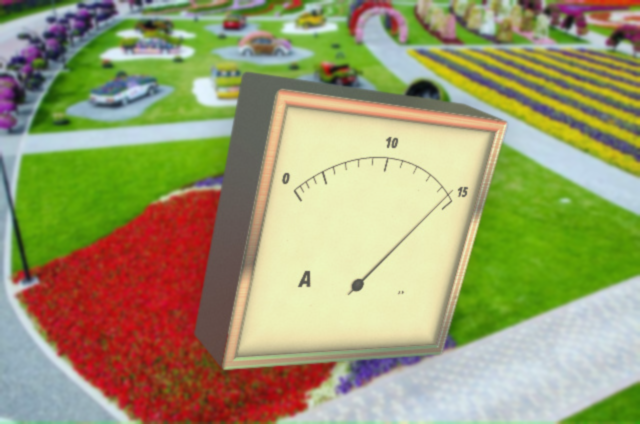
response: 14.5; A
